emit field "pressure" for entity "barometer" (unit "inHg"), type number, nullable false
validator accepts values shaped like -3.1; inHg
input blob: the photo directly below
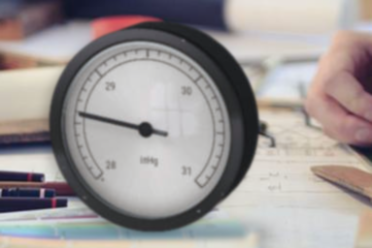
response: 28.6; inHg
